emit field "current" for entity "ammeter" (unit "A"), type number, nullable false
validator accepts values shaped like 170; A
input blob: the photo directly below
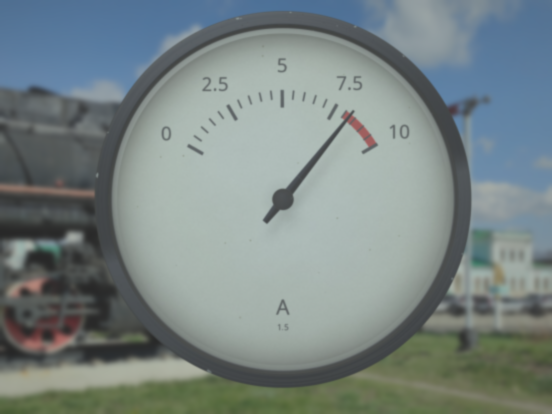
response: 8.25; A
